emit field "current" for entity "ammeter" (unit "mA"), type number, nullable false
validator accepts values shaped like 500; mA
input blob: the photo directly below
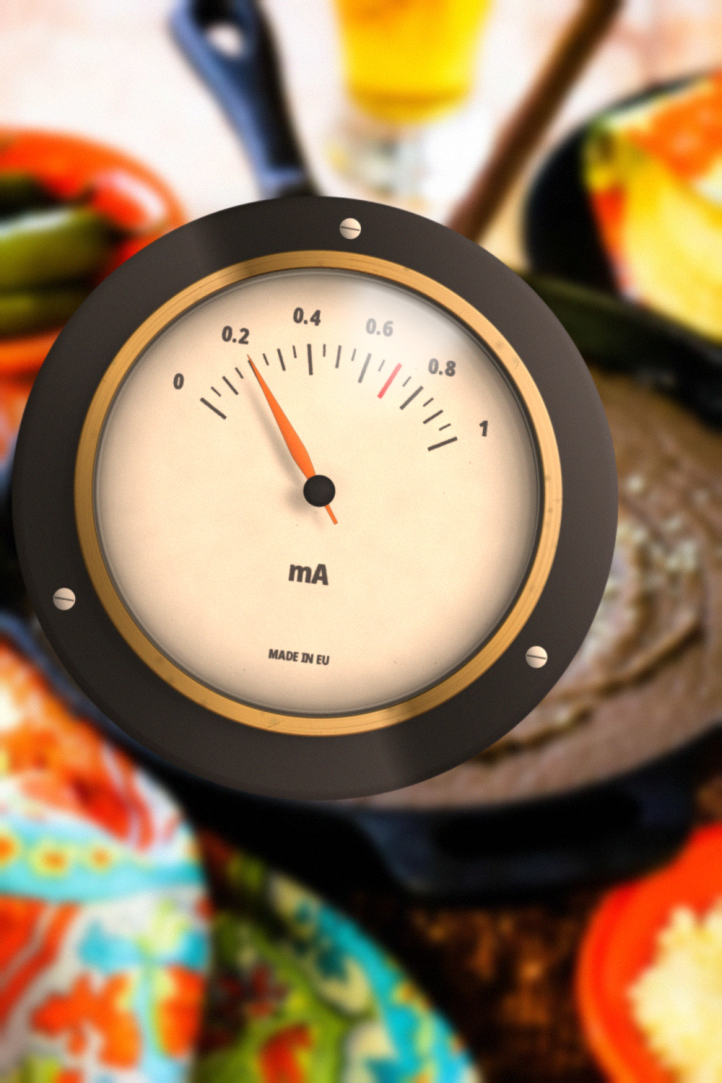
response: 0.2; mA
